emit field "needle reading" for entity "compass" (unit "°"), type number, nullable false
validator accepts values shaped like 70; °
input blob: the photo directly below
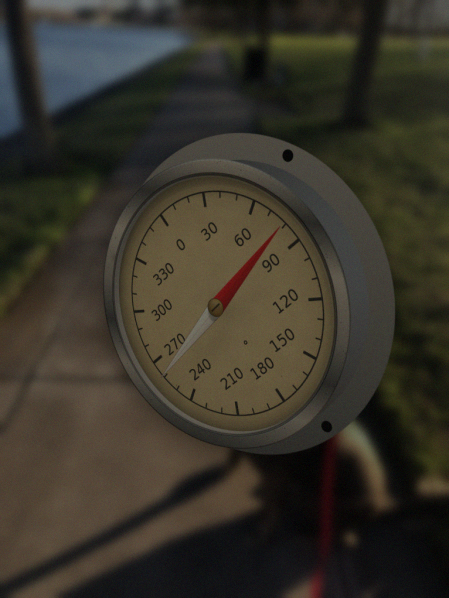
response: 80; °
